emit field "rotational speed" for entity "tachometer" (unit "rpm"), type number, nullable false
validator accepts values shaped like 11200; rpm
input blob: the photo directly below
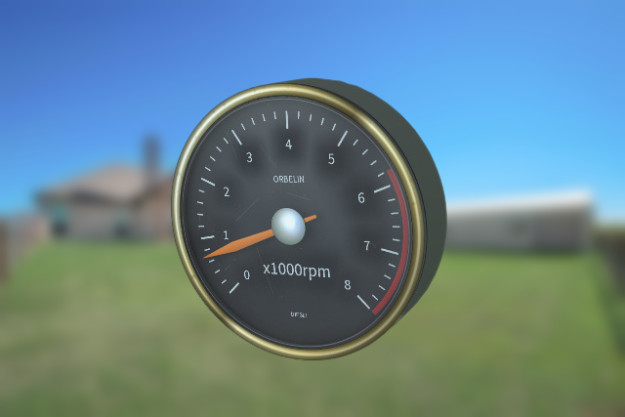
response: 700; rpm
